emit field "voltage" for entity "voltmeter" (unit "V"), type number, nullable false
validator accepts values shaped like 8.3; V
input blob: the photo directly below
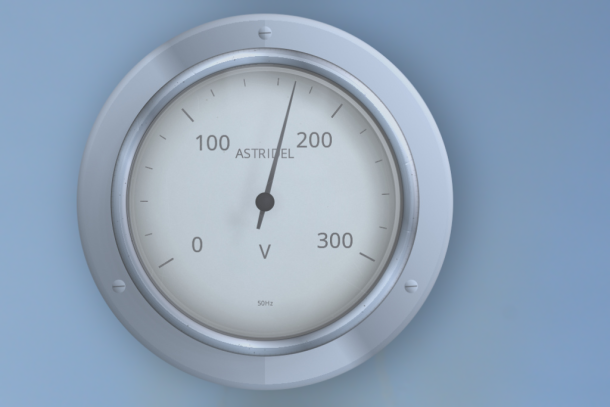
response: 170; V
